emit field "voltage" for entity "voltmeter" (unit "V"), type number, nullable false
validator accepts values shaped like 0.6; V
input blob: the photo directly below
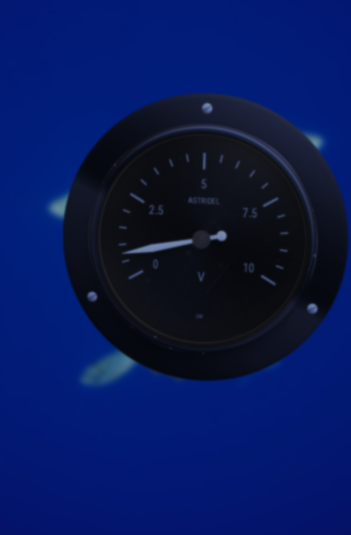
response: 0.75; V
